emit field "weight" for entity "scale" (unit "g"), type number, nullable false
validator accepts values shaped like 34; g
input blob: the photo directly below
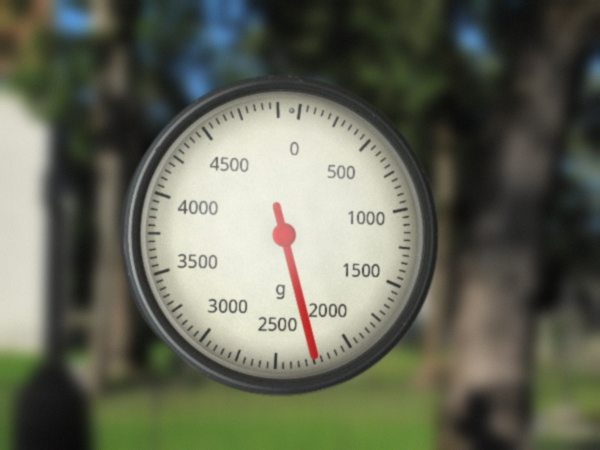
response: 2250; g
